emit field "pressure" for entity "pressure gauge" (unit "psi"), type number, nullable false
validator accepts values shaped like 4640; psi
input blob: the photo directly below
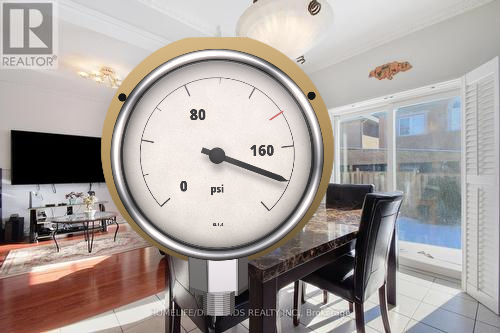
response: 180; psi
